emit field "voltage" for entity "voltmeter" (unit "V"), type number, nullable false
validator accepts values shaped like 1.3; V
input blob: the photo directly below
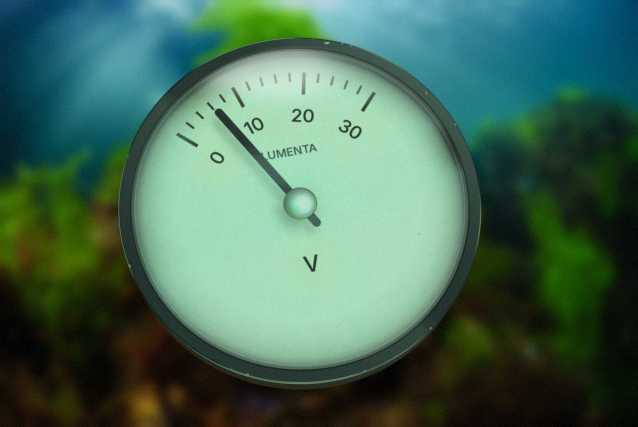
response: 6; V
